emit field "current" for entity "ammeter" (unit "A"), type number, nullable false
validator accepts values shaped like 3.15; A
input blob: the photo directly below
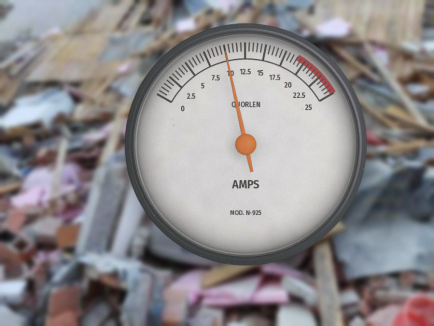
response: 10; A
